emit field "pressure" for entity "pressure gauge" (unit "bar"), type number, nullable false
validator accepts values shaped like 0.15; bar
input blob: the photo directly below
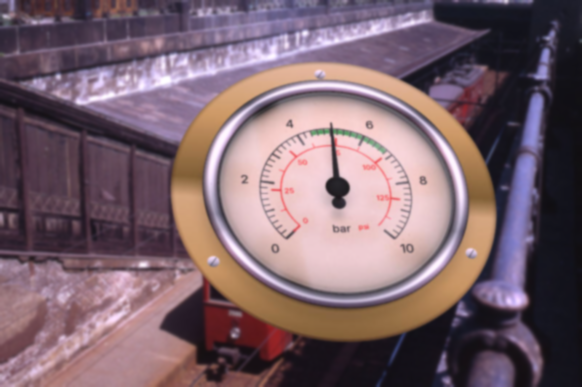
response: 5; bar
